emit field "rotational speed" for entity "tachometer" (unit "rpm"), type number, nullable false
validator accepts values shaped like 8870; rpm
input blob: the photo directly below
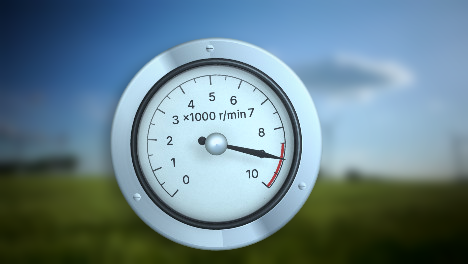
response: 9000; rpm
